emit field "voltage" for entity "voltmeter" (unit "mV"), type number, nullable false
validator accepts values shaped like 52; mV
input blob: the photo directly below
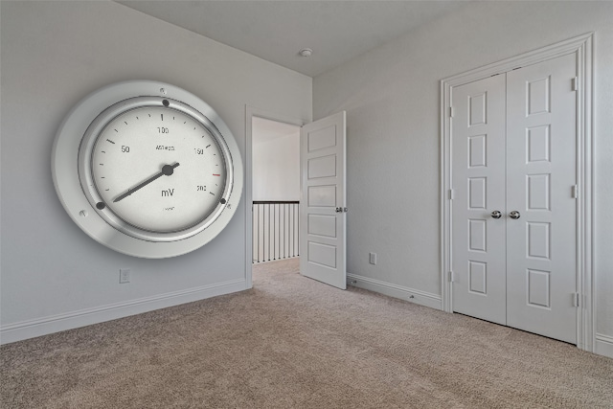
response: 0; mV
